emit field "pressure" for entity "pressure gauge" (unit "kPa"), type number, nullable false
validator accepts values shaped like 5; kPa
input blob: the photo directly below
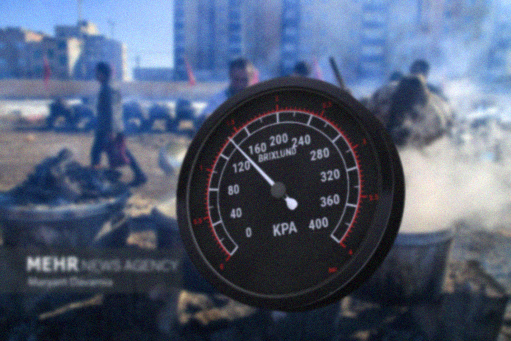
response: 140; kPa
